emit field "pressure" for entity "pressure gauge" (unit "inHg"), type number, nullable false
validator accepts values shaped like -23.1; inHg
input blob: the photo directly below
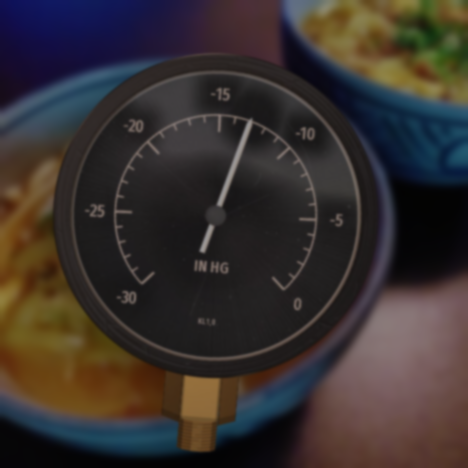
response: -13; inHg
